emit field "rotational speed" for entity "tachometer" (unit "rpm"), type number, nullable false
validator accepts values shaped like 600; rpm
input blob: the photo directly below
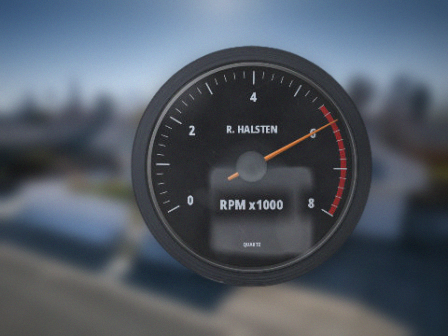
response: 6000; rpm
